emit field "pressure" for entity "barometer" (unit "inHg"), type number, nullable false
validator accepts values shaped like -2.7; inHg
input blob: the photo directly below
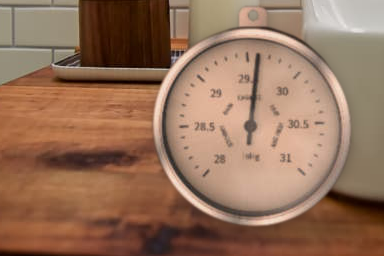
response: 29.6; inHg
